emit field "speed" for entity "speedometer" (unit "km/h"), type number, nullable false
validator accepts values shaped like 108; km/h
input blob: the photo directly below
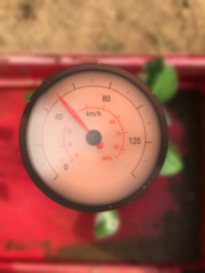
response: 50; km/h
